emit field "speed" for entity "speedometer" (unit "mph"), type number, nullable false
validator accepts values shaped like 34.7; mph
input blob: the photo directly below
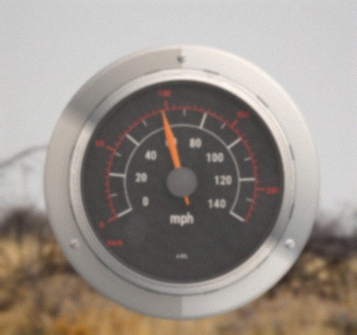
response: 60; mph
